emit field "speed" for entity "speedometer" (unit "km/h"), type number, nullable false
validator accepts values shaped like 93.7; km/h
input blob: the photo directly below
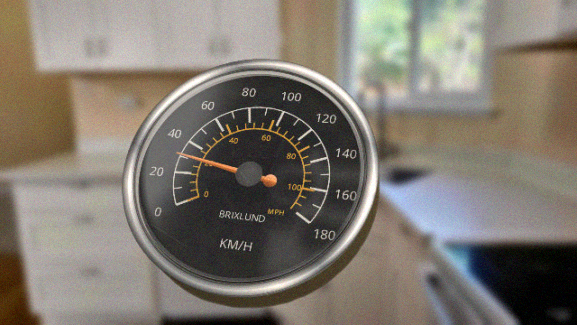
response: 30; km/h
